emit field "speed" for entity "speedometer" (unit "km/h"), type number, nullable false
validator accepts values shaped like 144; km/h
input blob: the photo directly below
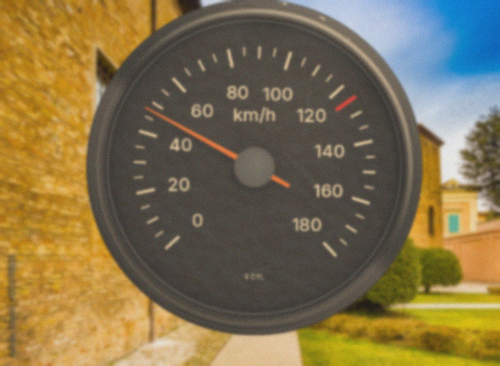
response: 47.5; km/h
